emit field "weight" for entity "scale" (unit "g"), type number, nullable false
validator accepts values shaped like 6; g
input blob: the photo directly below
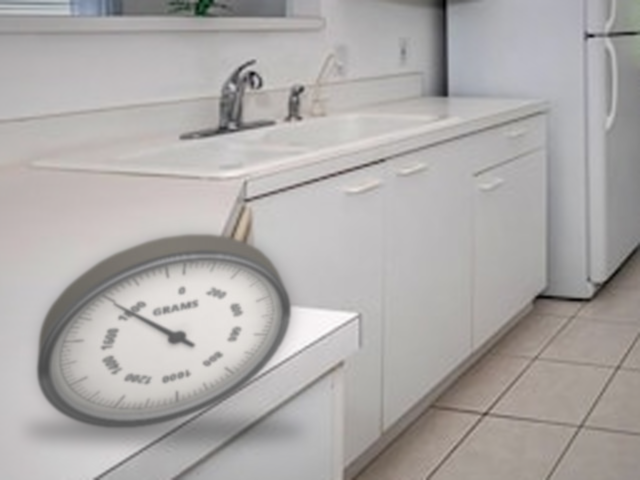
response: 1800; g
